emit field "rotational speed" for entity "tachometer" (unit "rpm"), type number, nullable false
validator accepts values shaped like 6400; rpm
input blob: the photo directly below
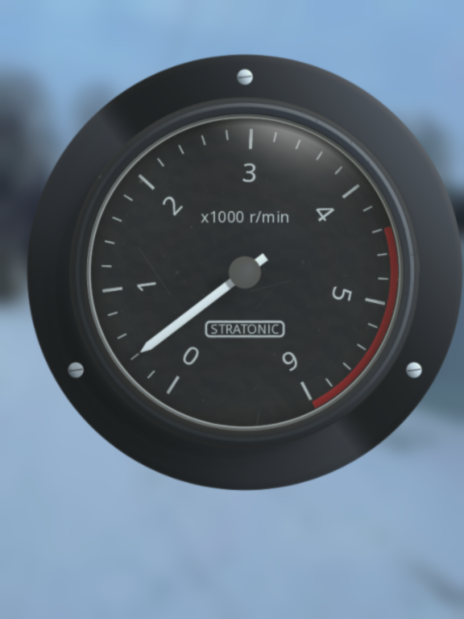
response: 400; rpm
